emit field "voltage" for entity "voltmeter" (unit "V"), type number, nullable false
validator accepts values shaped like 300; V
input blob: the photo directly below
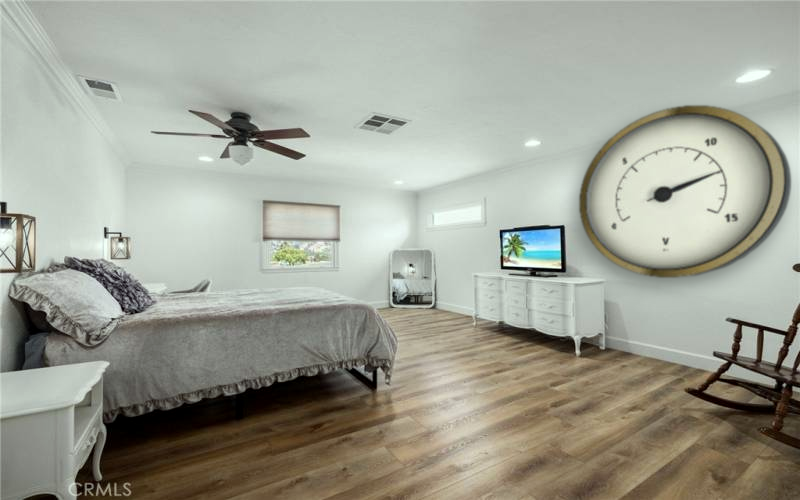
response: 12; V
